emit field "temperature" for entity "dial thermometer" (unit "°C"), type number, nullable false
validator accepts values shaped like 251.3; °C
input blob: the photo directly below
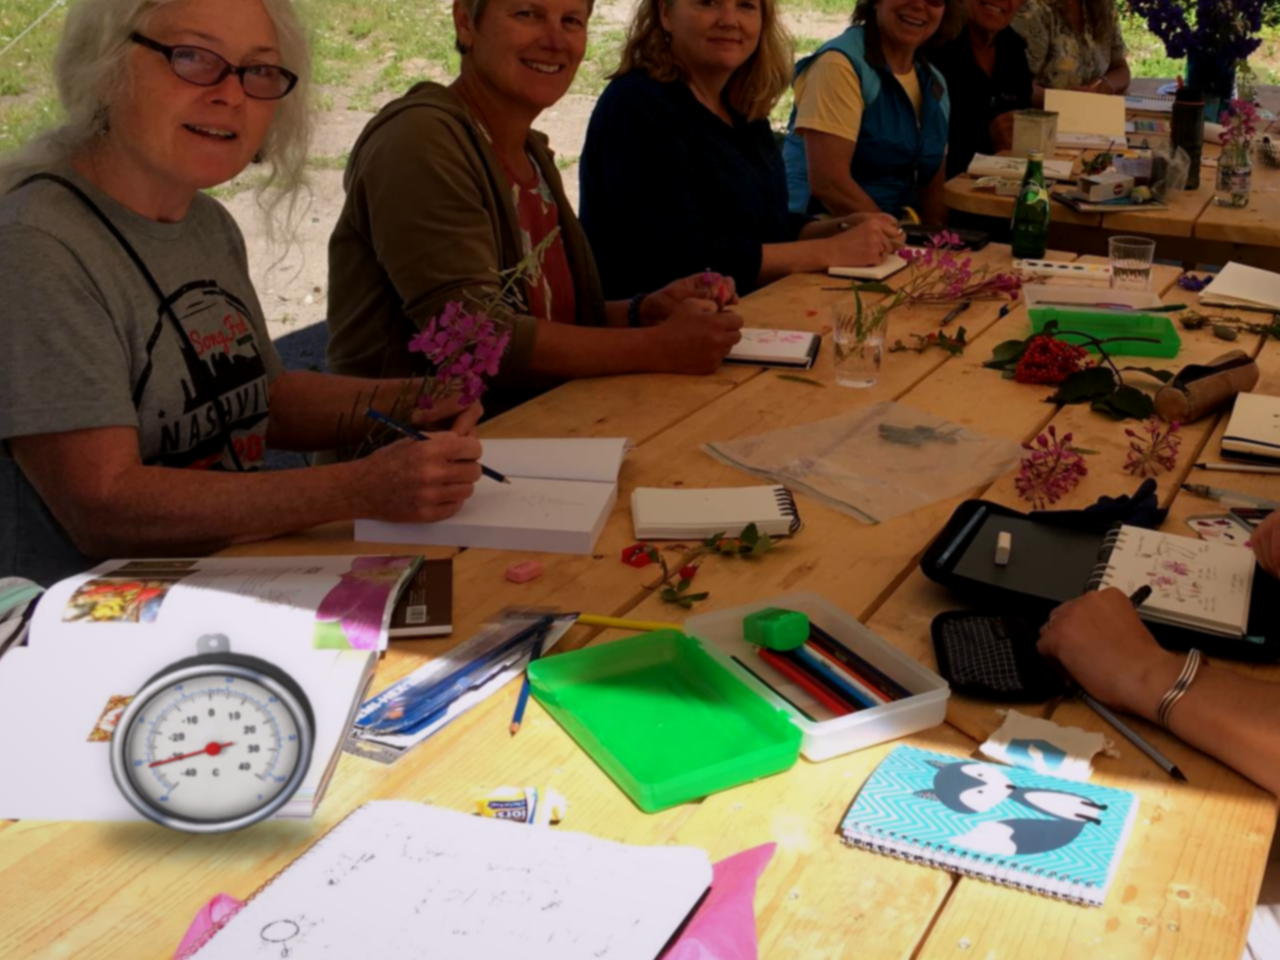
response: -30; °C
